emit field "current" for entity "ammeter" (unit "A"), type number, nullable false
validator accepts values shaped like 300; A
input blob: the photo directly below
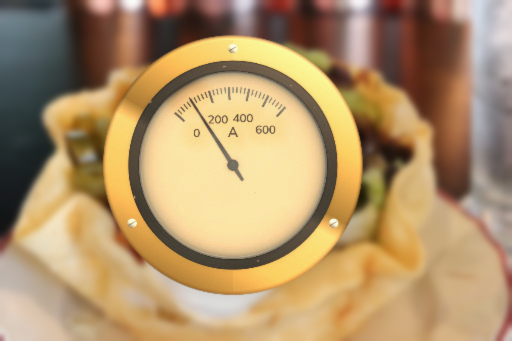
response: 100; A
